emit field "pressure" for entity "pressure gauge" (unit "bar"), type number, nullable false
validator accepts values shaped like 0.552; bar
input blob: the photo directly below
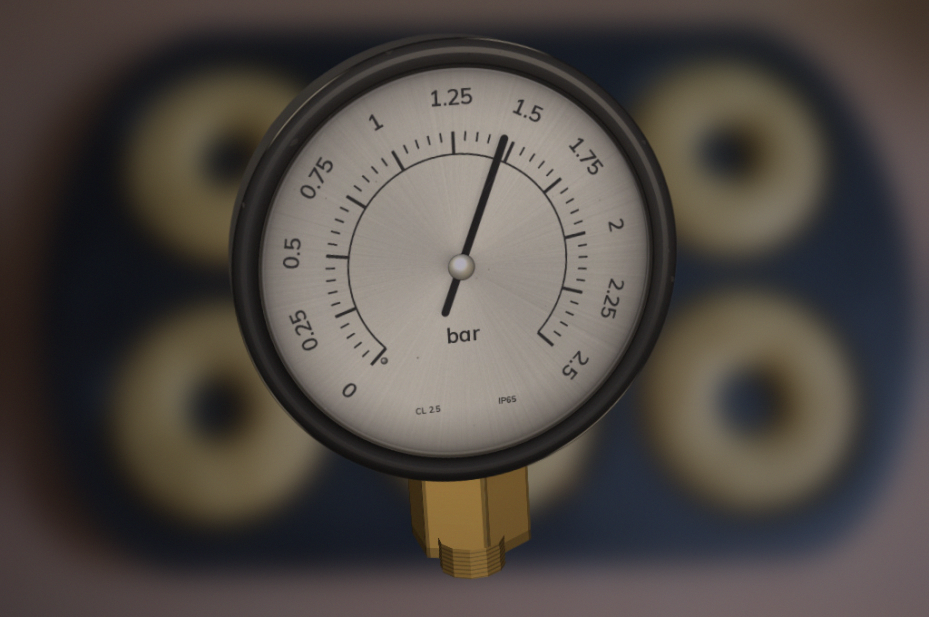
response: 1.45; bar
